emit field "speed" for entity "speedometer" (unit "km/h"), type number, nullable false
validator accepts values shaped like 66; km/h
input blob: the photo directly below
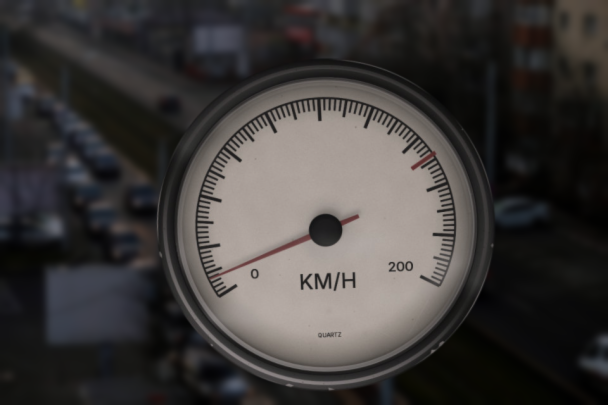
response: 8; km/h
